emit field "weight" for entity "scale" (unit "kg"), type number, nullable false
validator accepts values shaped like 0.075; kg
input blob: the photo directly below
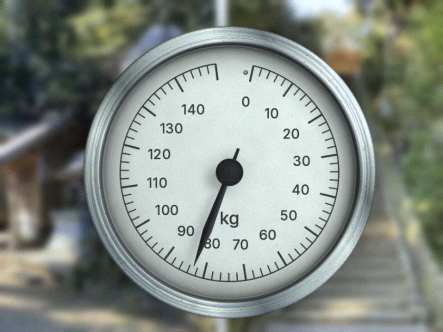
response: 83; kg
